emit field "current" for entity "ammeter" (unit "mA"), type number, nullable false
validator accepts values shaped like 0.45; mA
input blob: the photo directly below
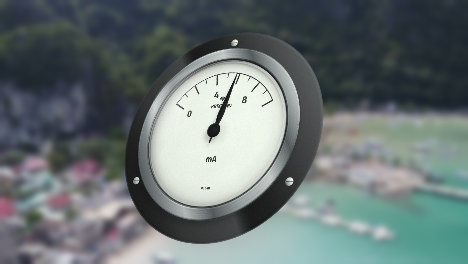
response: 6; mA
